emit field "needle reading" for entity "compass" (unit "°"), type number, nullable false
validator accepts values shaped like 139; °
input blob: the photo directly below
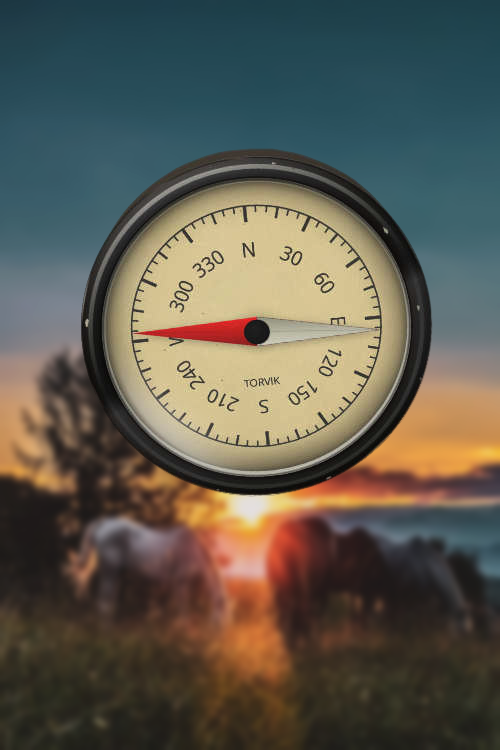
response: 275; °
